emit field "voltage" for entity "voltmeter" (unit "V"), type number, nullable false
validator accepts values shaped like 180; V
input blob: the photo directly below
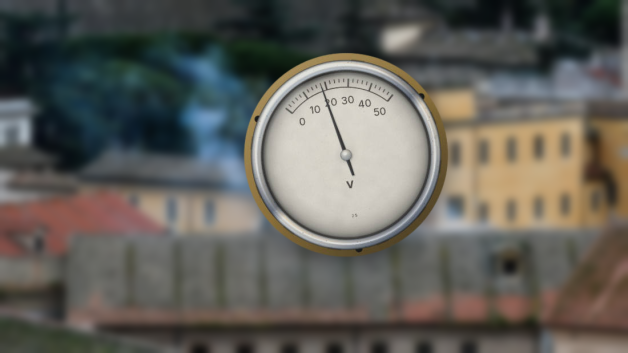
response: 18; V
